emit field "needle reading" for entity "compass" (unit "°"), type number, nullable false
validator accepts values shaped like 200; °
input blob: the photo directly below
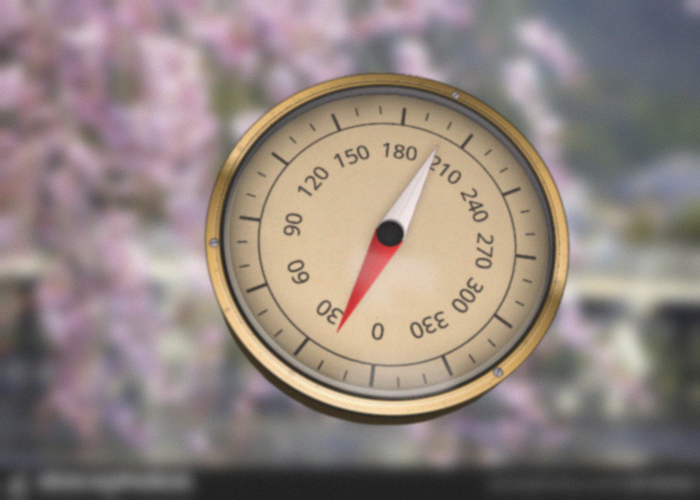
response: 20; °
